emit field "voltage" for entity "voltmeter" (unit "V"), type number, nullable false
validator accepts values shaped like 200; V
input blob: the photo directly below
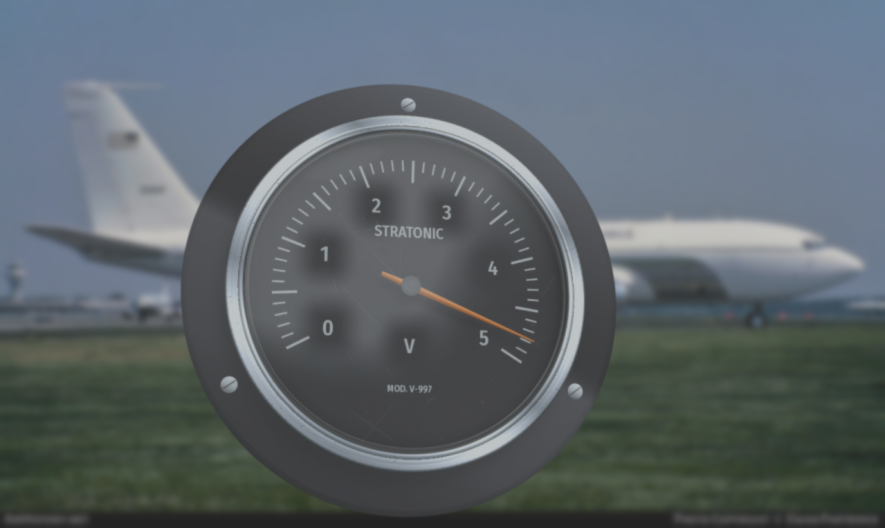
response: 4.8; V
